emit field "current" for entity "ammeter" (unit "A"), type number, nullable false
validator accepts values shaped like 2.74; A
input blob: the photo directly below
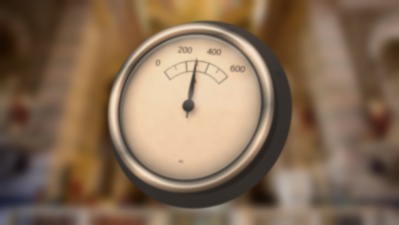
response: 300; A
